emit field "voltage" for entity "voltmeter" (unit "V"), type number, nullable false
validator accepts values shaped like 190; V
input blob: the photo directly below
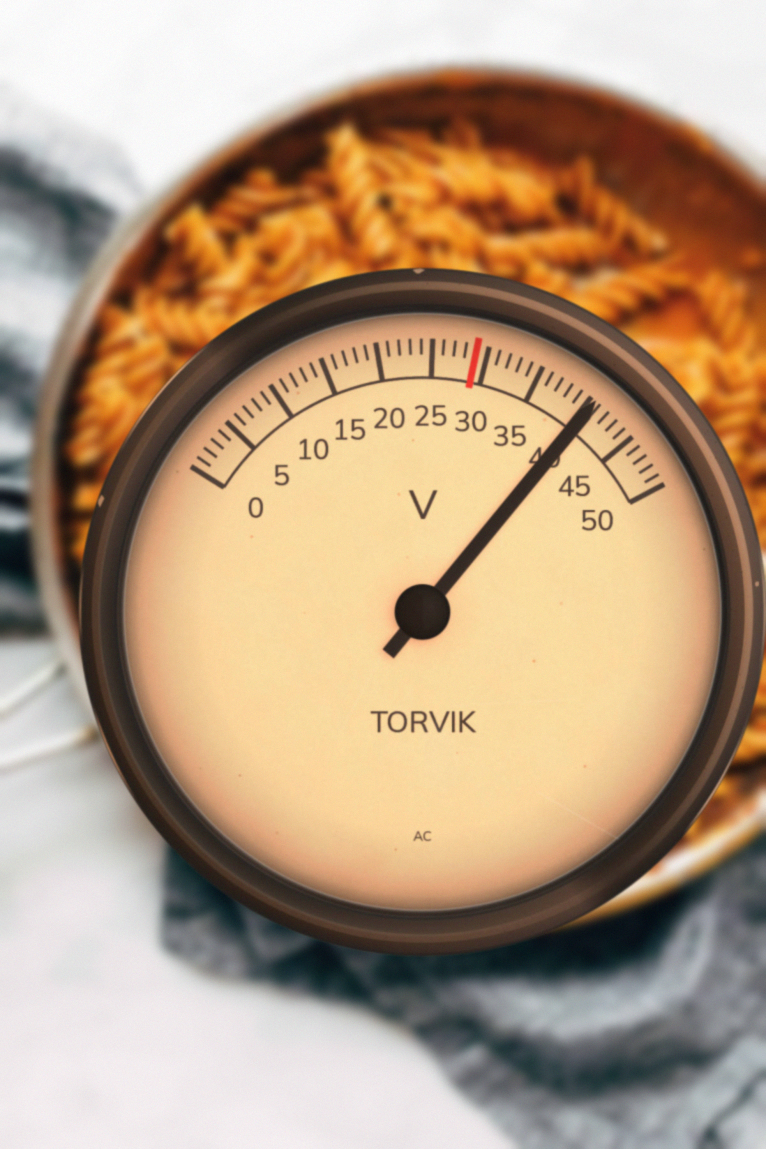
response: 40.5; V
